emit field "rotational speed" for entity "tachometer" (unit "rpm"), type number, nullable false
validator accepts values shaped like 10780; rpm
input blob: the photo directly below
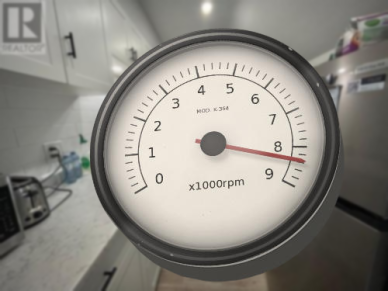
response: 8400; rpm
